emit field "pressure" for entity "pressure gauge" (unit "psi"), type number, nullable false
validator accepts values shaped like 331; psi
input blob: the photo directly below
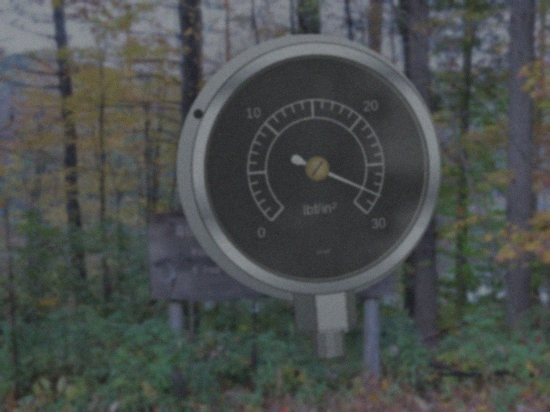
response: 28; psi
